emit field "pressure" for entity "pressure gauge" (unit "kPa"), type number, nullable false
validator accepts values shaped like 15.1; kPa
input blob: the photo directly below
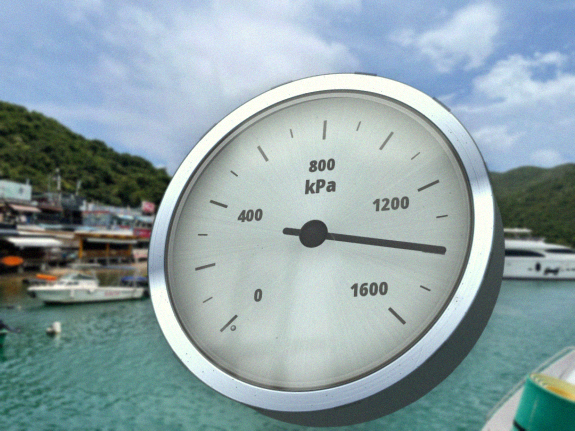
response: 1400; kPa
